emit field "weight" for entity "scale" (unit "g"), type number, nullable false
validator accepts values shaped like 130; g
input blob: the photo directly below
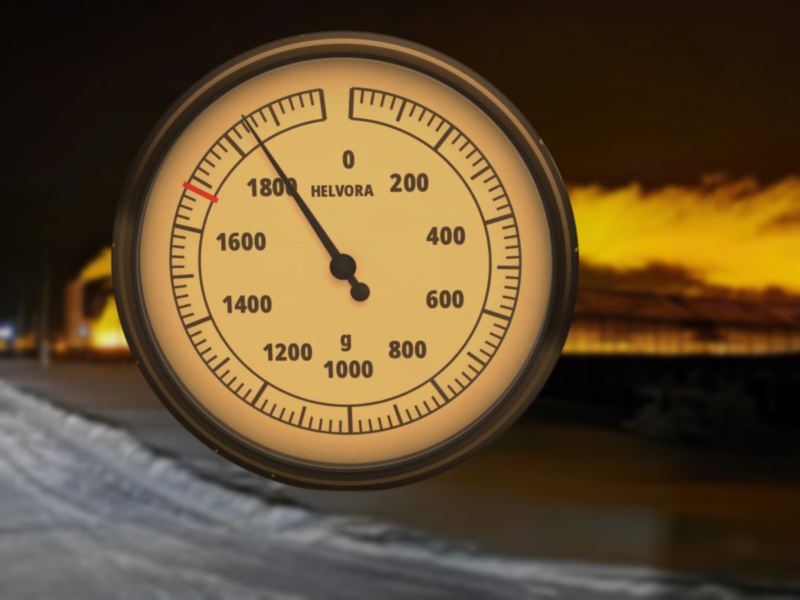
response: 1850; g
